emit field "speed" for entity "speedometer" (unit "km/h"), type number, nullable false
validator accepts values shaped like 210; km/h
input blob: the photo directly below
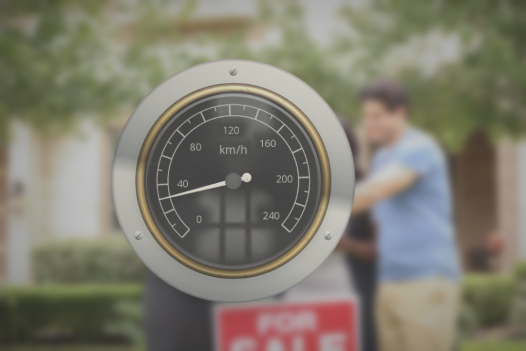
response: 30; km/h
